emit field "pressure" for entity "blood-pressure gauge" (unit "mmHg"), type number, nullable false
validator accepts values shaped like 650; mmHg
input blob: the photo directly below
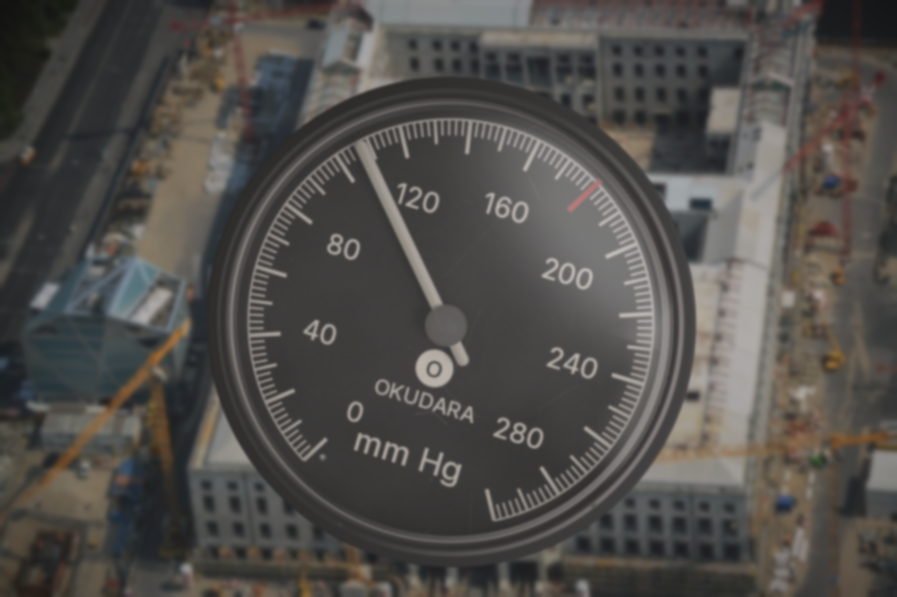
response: 108; mmHg
